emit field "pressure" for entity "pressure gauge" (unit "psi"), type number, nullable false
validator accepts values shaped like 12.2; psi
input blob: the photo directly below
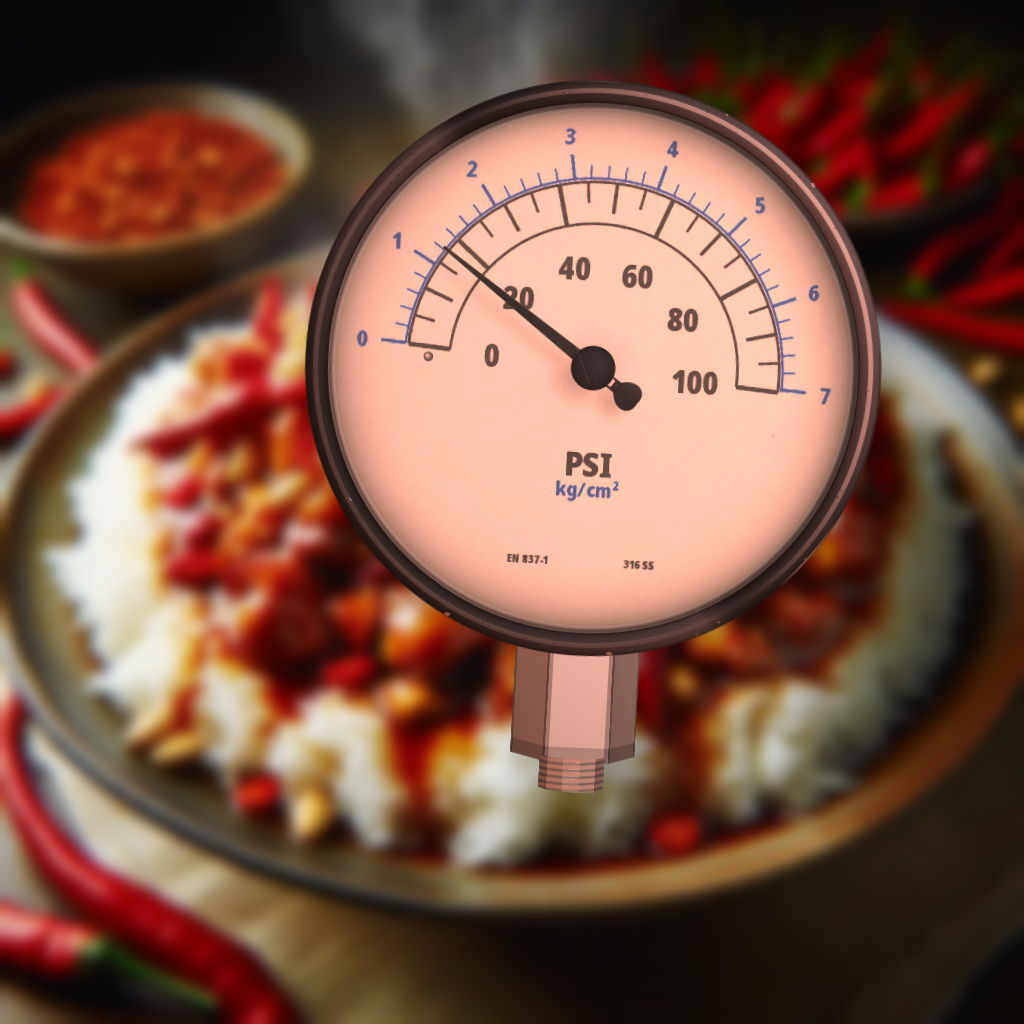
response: 17.5; psi
